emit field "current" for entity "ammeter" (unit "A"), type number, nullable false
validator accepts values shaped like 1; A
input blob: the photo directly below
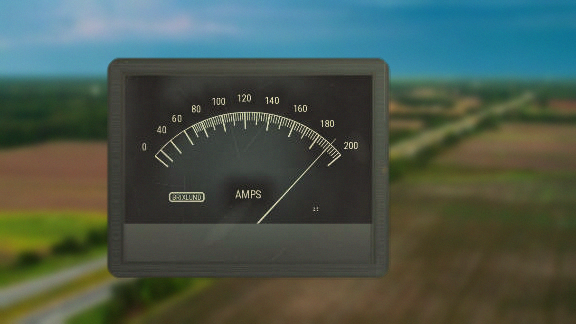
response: 190; A
